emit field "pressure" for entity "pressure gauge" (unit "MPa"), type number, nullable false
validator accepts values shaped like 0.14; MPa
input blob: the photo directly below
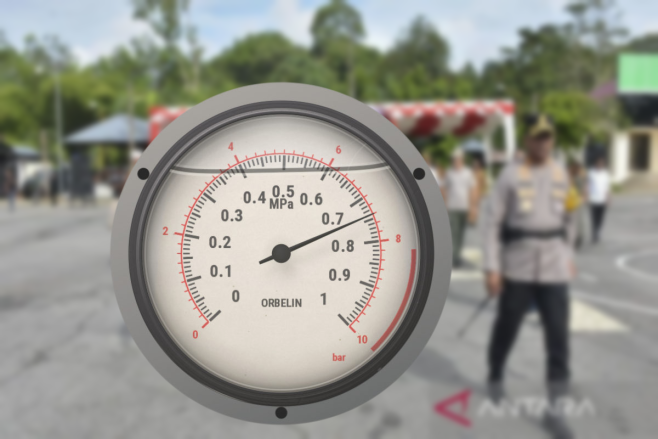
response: 0.74; MPa
